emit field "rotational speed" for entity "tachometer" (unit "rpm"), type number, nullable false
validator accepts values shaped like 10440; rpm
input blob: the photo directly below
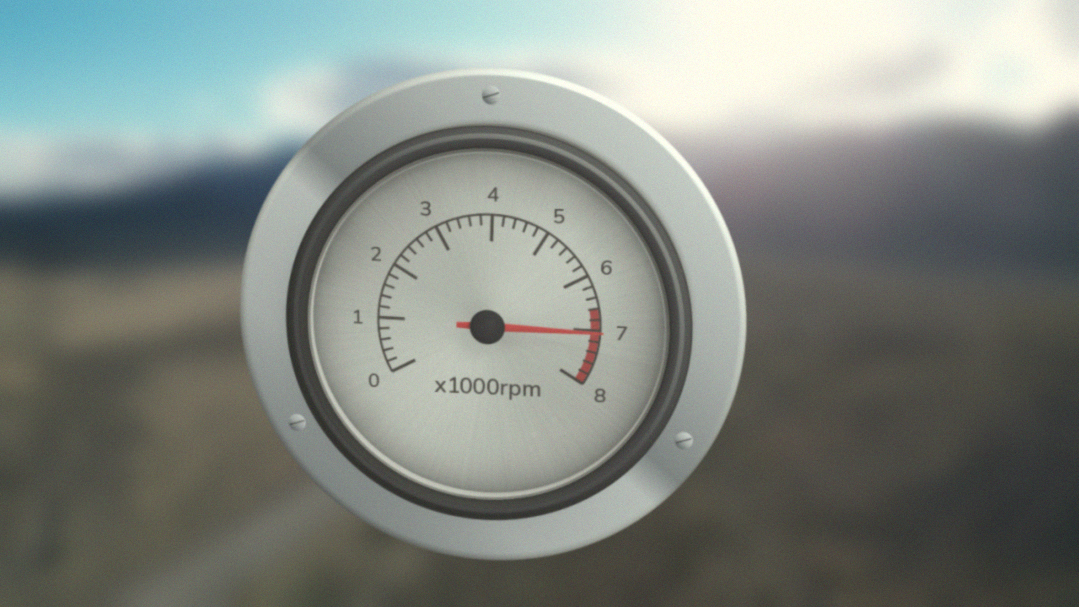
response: 7000; rpm
